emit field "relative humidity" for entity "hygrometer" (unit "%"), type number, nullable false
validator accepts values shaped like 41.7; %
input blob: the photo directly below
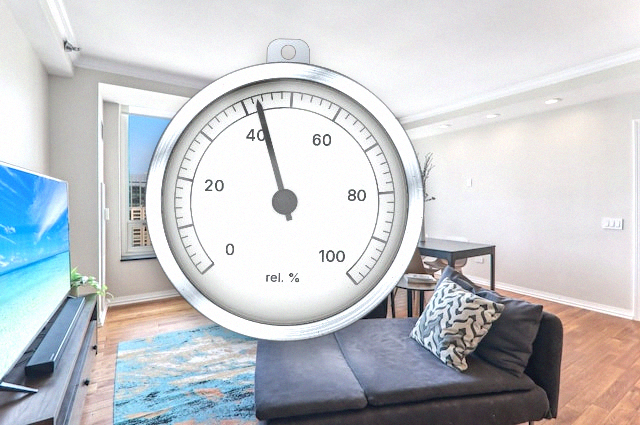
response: 43; %
